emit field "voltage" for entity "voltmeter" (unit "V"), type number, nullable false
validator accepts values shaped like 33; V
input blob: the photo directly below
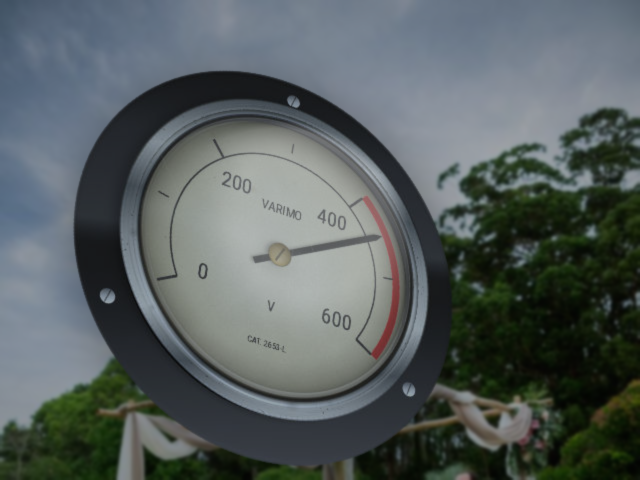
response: 450; V
